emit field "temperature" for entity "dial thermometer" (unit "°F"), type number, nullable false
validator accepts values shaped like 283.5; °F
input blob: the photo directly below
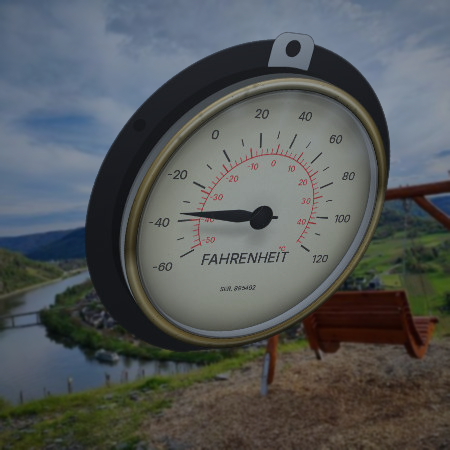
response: -35; °F
